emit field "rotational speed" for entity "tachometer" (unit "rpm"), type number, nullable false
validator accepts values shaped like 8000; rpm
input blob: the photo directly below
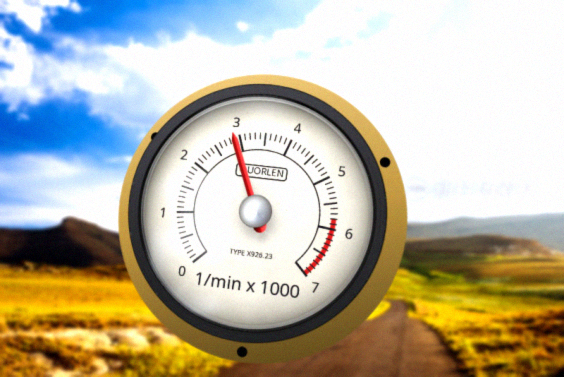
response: 2900; rpm
